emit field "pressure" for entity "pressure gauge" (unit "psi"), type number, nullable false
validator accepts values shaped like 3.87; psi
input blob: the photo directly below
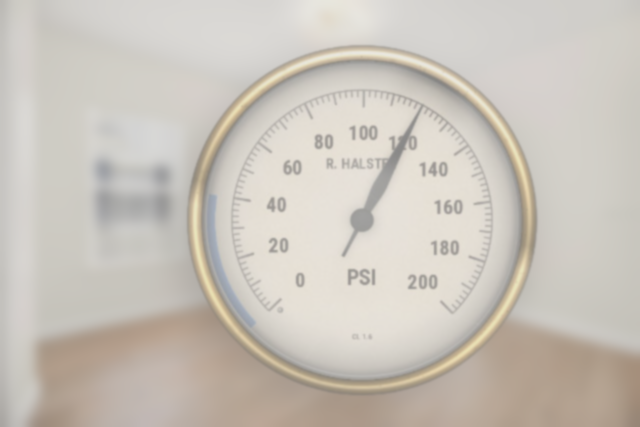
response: 120; psi
